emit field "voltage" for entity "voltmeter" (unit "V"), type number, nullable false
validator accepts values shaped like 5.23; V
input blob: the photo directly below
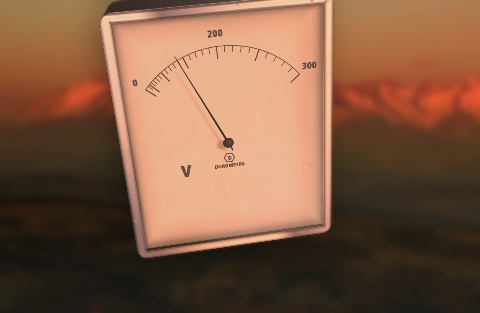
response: 140; V
